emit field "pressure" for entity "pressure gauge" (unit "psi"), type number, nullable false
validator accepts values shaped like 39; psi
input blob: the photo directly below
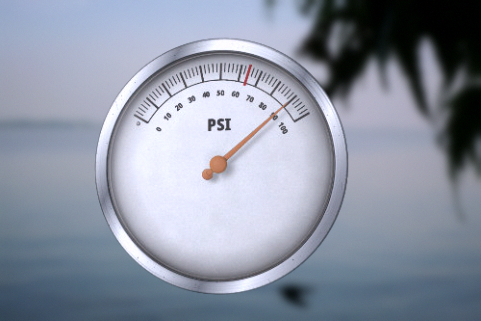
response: 90; psi
